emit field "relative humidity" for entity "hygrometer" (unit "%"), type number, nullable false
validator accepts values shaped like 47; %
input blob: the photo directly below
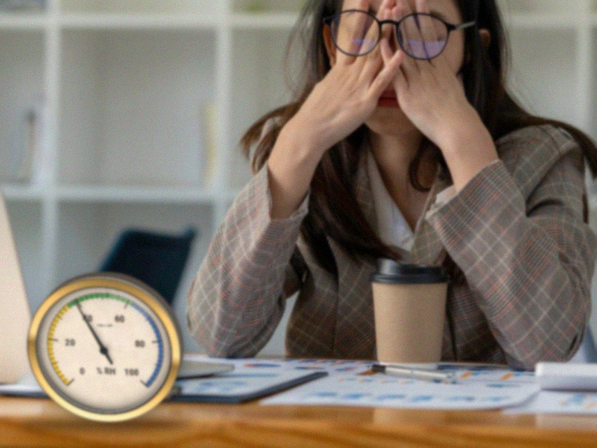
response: 40; %
